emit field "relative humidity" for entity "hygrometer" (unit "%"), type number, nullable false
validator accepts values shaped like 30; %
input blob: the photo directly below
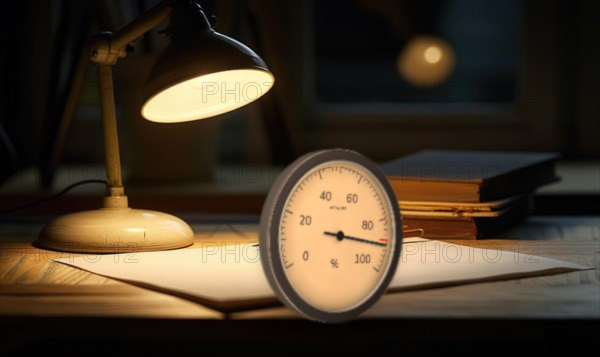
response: 90; %
